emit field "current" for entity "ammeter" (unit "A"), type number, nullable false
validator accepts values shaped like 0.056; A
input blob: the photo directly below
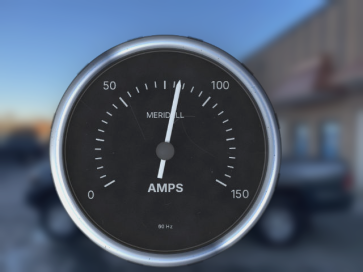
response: 82.5; A
